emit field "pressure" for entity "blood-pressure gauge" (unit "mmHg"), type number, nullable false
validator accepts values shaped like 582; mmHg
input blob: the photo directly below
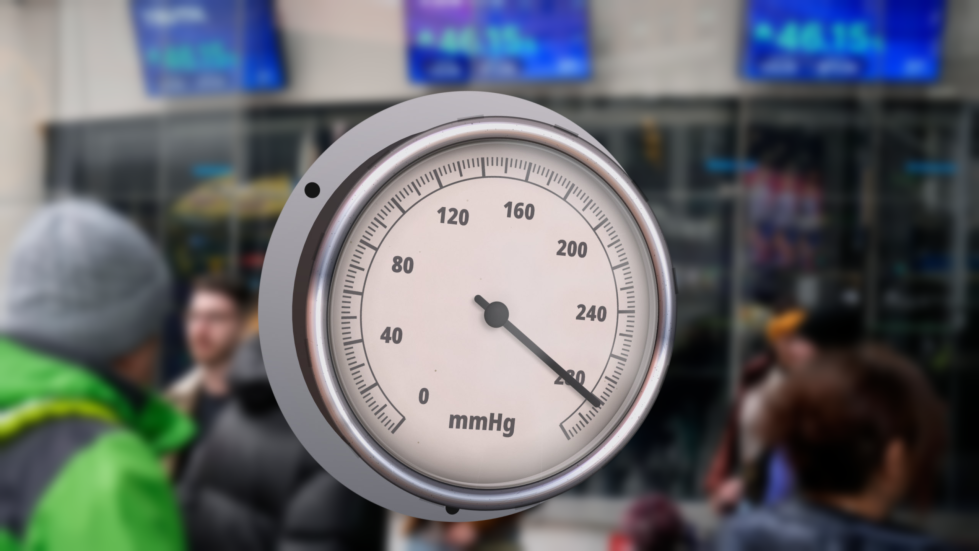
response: 282; mmHg
